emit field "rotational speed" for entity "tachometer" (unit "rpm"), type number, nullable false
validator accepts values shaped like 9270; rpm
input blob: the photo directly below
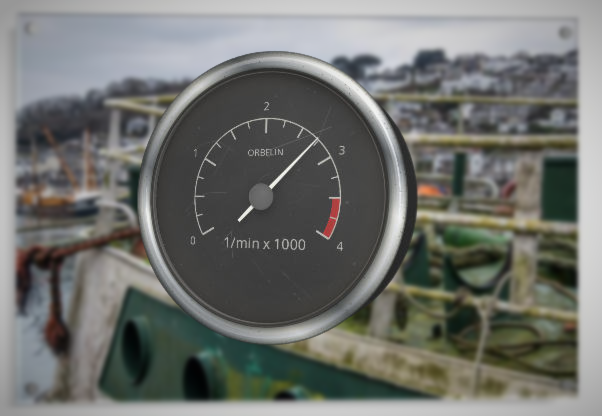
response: 2750; rpm
